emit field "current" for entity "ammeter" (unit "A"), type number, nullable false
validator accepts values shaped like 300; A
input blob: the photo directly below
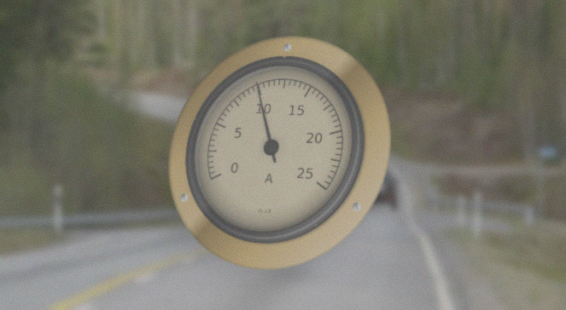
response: 10; A
